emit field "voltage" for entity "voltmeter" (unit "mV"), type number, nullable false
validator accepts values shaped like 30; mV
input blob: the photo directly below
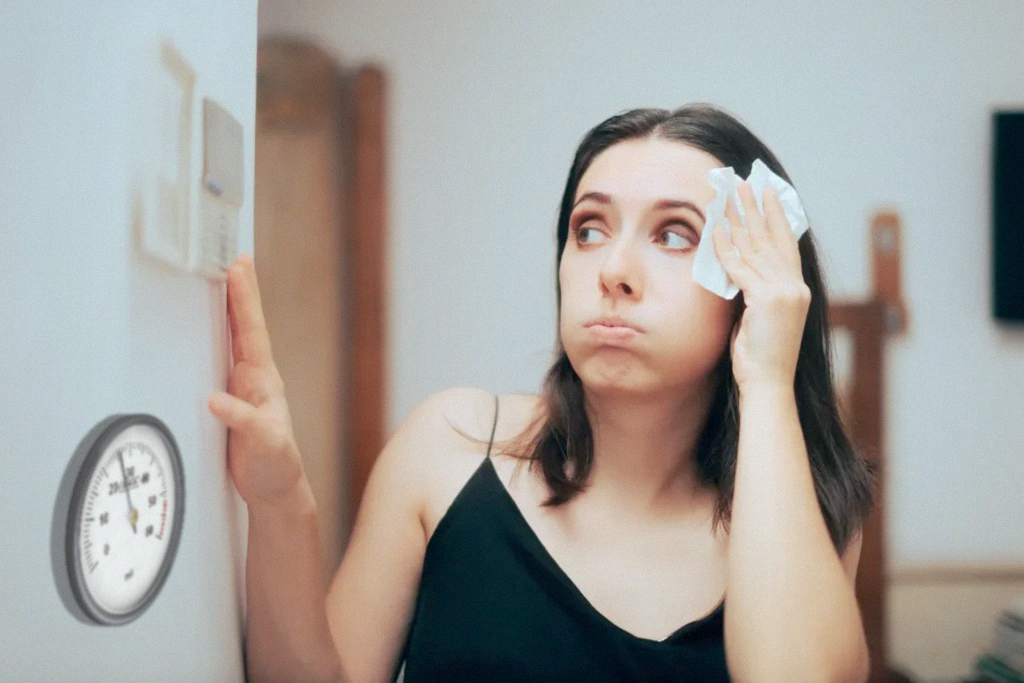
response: 25; mV
